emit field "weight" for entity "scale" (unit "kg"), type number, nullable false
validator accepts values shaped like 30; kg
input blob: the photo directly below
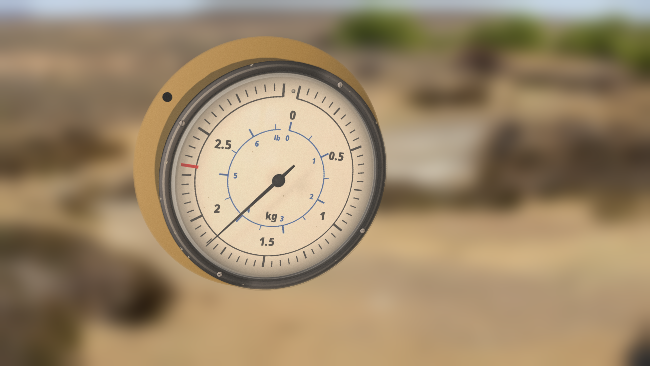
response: 1.85; kg
